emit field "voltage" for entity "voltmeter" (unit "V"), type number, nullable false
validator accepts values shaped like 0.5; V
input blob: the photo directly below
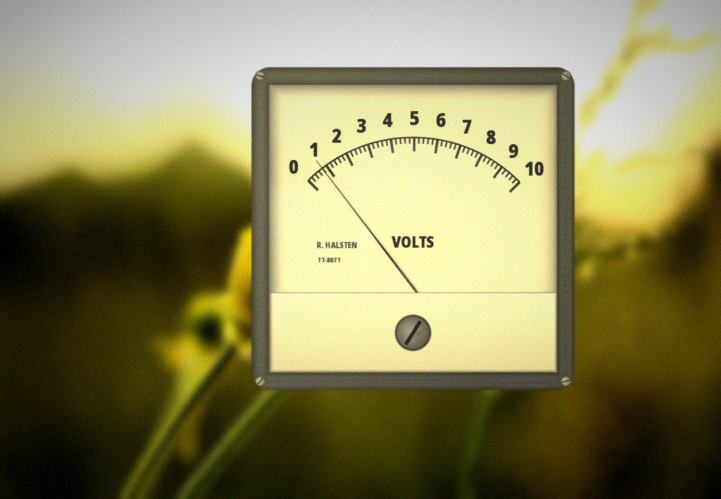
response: 0.8; V
